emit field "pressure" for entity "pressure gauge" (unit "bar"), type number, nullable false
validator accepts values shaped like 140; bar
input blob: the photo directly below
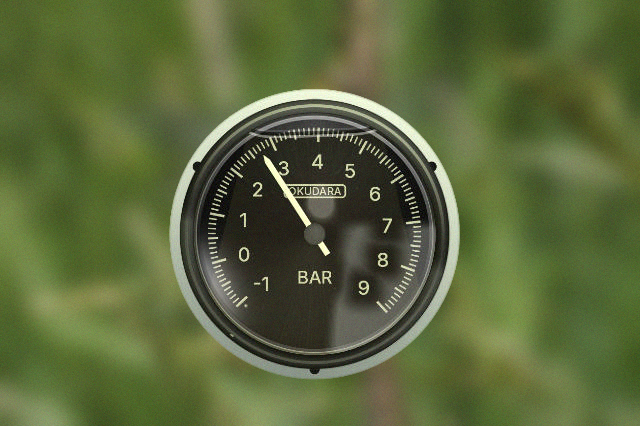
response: 2.7; bar
